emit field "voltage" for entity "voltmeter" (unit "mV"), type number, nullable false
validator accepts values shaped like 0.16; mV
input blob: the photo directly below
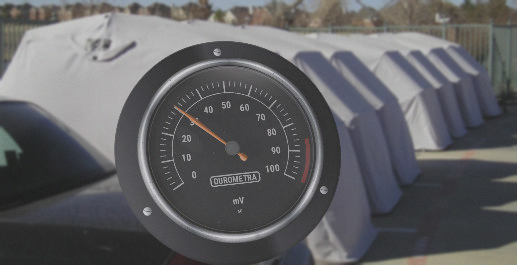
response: 30; mV
